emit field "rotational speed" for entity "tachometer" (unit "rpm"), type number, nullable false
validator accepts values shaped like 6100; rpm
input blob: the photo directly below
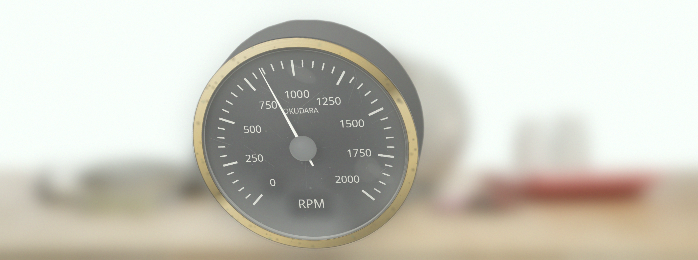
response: 850; rpm
